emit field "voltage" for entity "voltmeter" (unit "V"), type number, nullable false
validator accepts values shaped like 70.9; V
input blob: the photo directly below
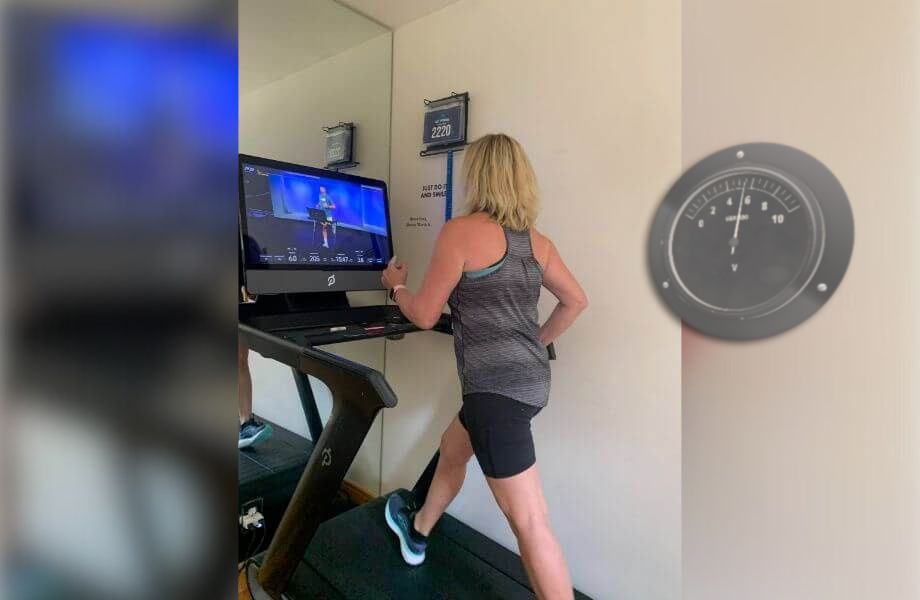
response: 5.5; V
